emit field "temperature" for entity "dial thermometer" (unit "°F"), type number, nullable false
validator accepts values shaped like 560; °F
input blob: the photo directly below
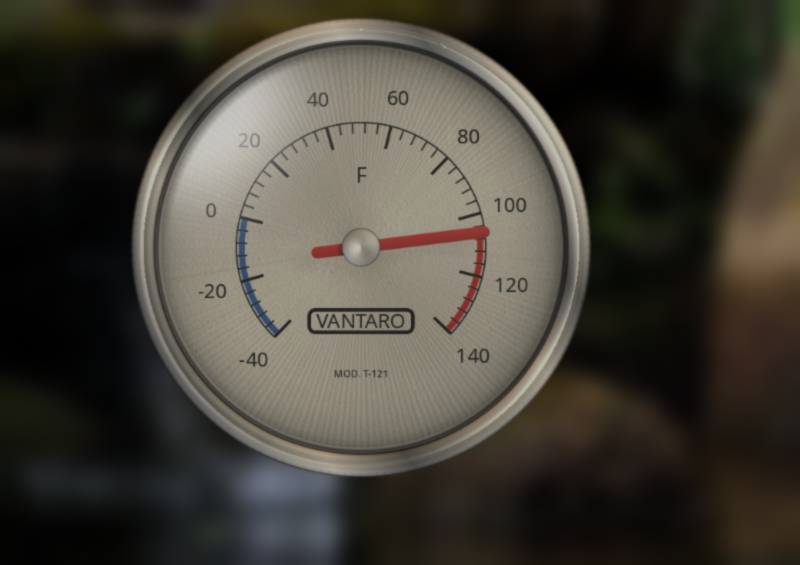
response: 106; °F
